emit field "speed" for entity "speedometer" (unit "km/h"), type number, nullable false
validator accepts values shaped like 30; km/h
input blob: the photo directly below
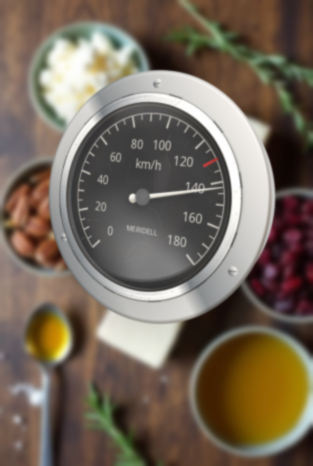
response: 142.5; km/h
